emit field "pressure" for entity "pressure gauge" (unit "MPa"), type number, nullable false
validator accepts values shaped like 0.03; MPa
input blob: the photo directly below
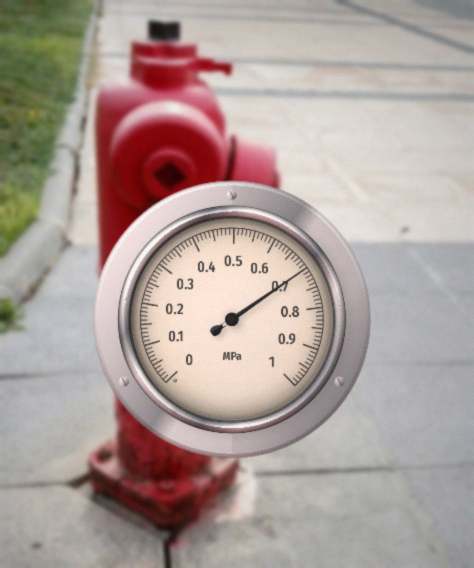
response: 0.7; MPa
